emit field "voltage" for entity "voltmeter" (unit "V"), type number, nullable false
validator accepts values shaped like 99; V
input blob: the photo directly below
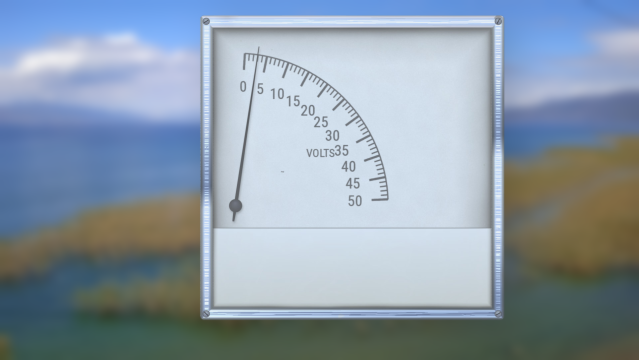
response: 3; V
